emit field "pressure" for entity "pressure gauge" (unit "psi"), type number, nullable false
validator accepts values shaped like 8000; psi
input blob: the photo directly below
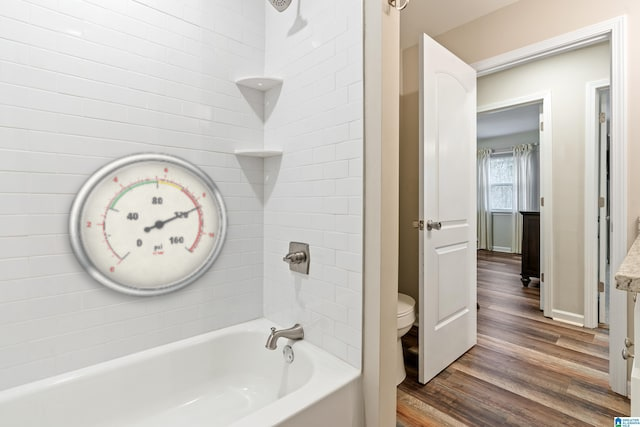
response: 120; psi
